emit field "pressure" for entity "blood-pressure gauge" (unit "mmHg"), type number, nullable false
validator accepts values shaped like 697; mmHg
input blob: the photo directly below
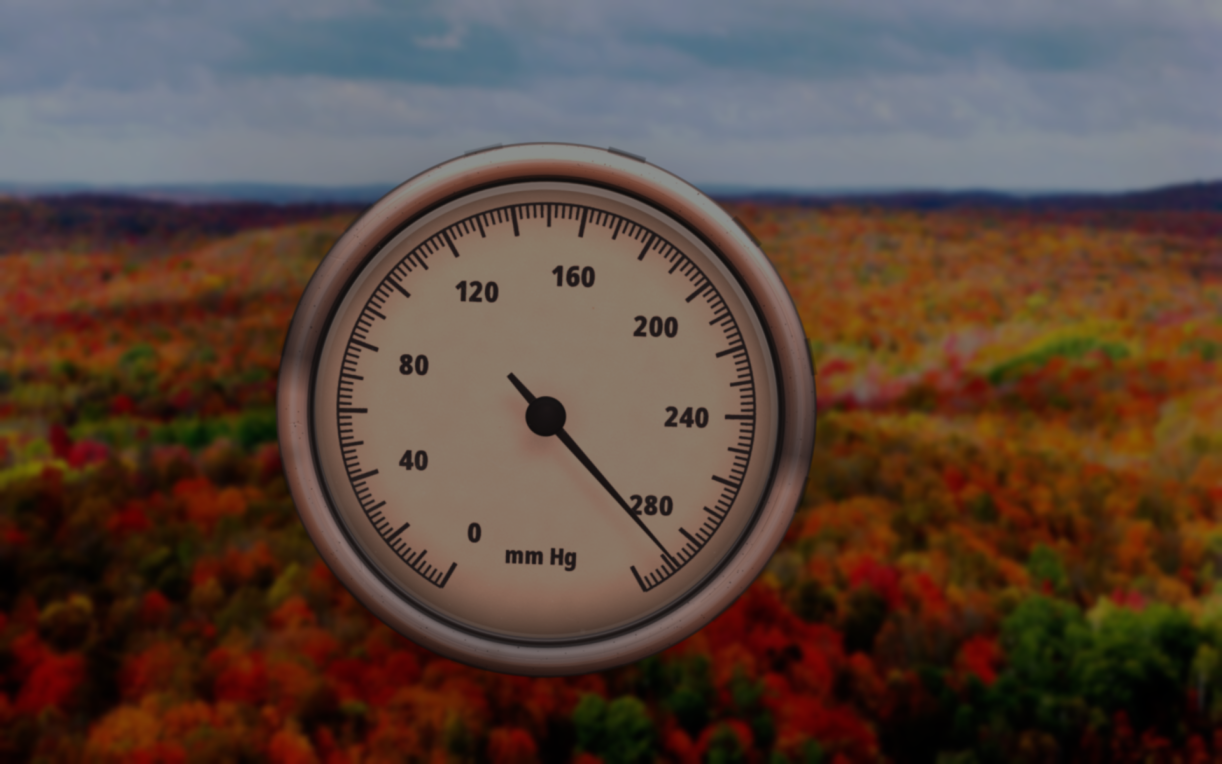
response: 288; mmHg
